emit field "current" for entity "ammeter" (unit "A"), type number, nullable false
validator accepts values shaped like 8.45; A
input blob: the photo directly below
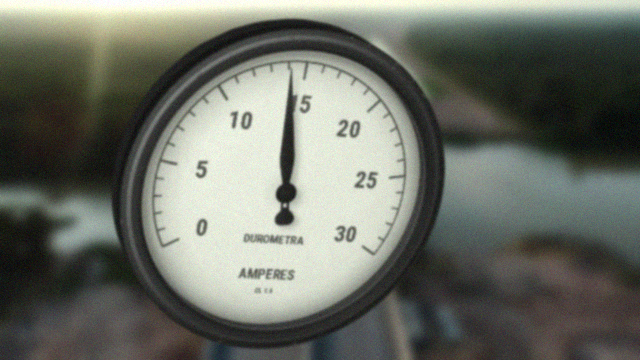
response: 14; A
